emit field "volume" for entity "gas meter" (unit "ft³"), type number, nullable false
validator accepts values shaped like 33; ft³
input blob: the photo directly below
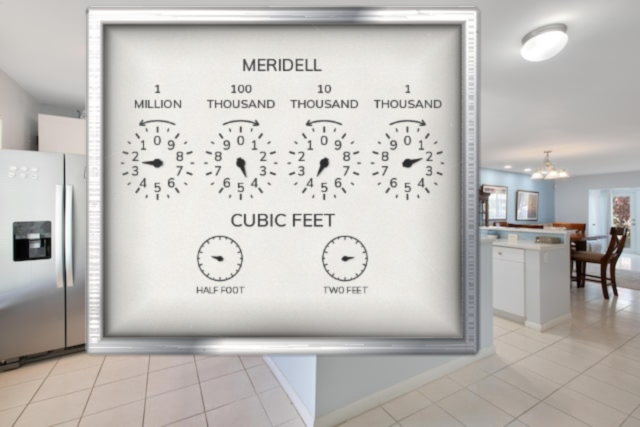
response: 244200; ft³
